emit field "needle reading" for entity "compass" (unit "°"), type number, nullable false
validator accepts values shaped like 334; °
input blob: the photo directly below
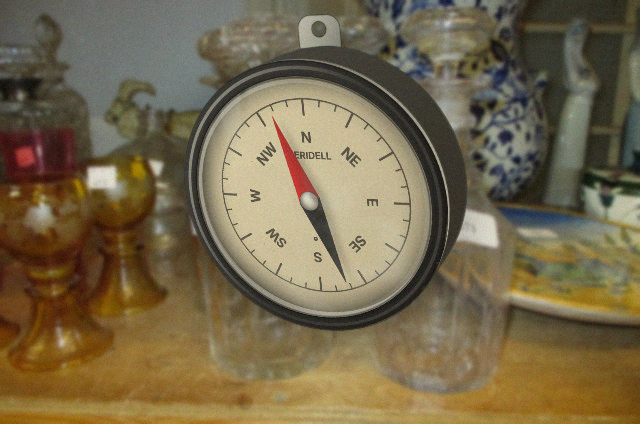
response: 340; °
